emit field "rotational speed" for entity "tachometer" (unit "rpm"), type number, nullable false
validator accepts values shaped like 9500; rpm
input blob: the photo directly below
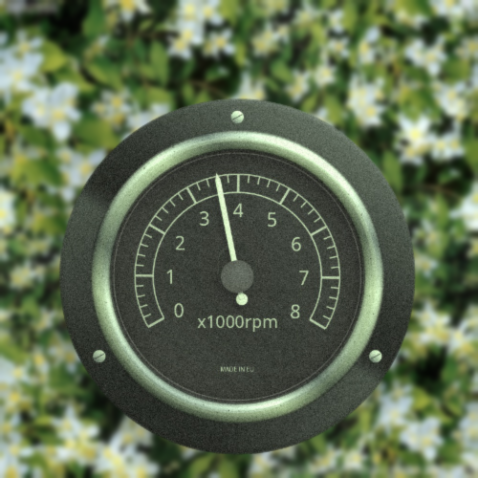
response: 3600; rpm
